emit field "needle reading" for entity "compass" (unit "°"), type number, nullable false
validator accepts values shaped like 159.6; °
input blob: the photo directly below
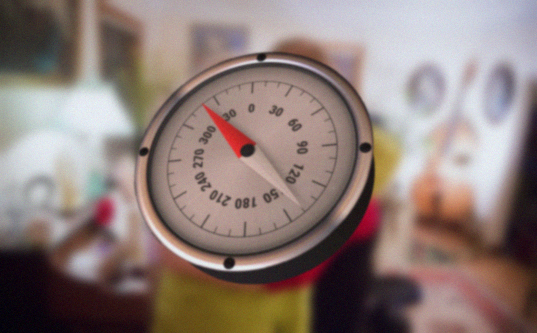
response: 320; °
